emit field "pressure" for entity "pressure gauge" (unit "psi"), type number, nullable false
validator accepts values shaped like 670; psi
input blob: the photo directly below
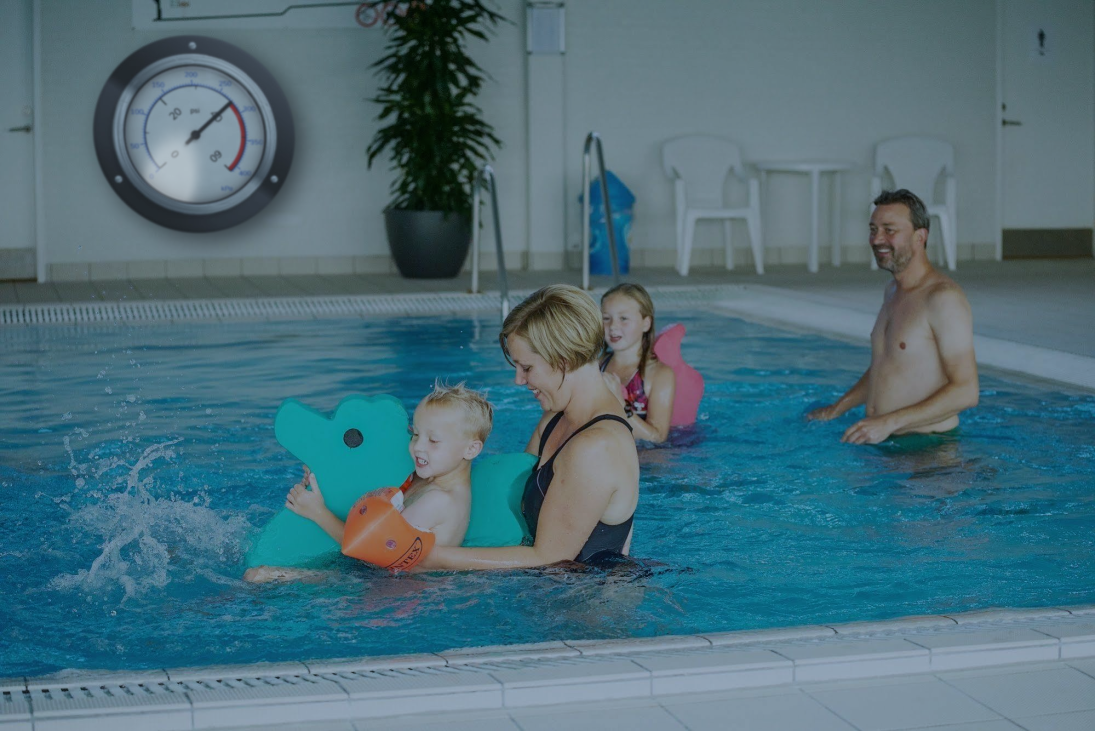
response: 40; psi
